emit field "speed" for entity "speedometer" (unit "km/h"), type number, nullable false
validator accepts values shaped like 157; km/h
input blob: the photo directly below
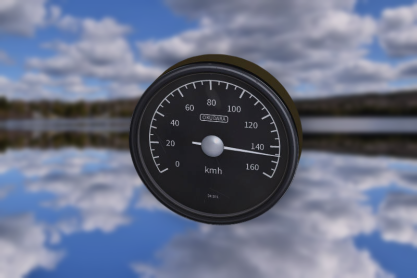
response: 145; km/h
